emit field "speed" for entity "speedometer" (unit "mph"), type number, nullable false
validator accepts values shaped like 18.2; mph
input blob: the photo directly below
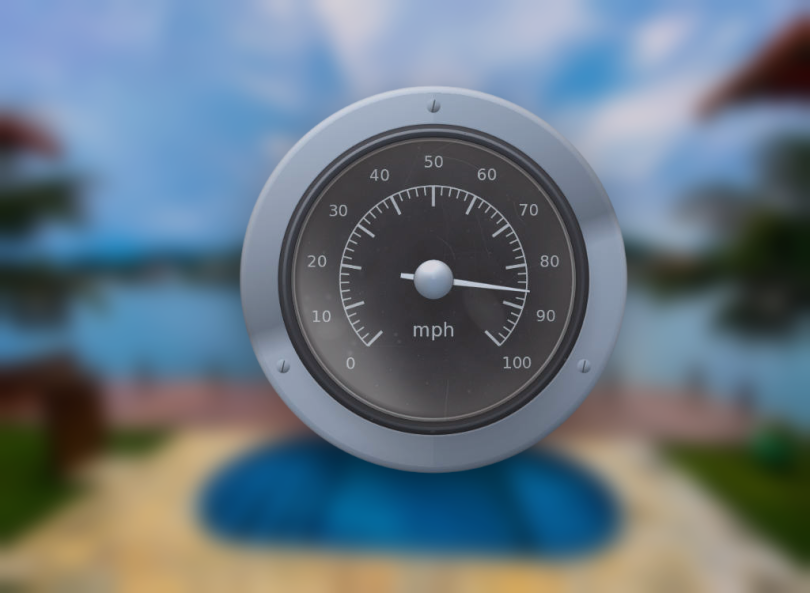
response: 86; mph
